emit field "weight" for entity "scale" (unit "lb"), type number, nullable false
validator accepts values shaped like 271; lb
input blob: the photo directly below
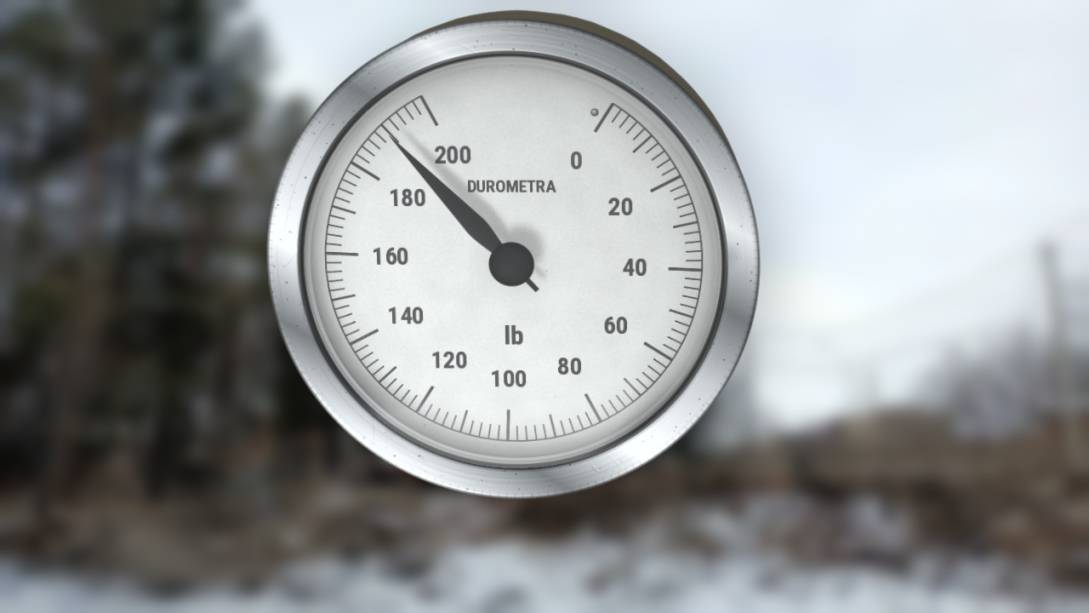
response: 190; lb
